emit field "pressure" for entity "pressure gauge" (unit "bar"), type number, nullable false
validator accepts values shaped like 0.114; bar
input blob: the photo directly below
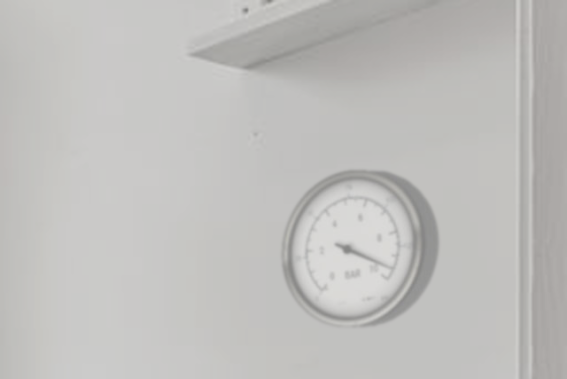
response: 9.5; bar
